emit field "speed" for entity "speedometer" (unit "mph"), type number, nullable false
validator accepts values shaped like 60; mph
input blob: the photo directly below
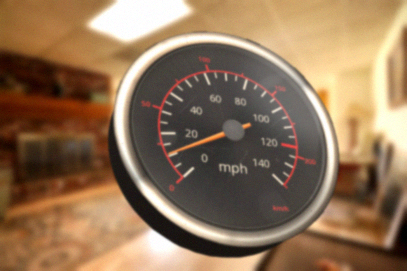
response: 10; mph
